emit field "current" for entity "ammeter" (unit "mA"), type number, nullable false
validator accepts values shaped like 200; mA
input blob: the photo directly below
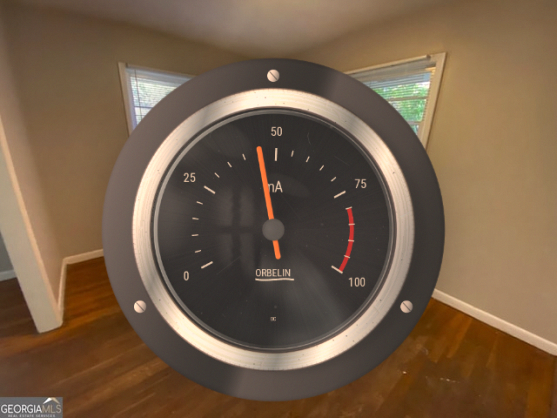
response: 45; mA
